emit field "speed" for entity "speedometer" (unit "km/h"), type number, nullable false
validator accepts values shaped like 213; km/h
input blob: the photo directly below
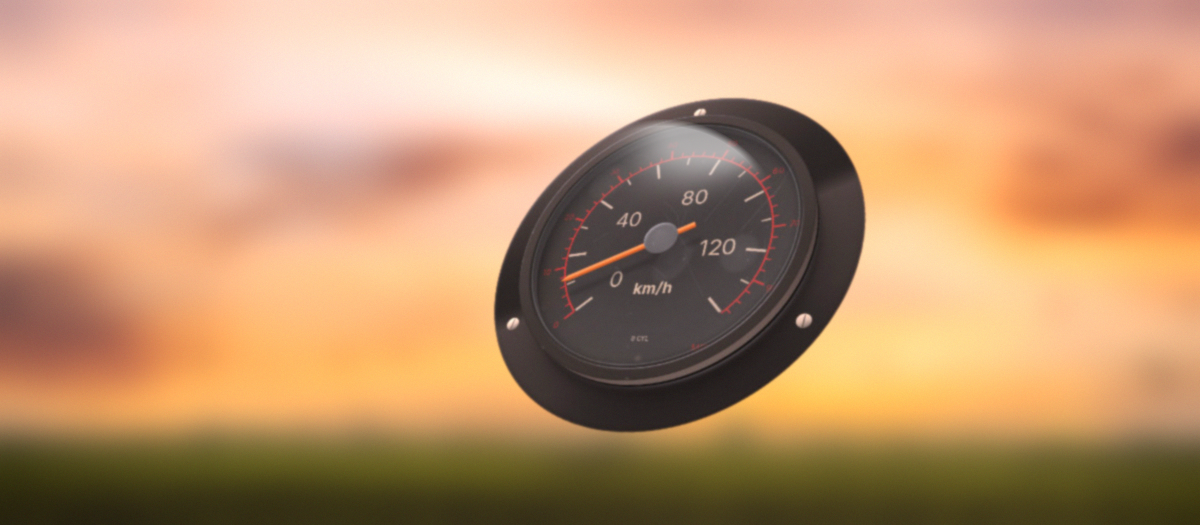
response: 10; km/h
